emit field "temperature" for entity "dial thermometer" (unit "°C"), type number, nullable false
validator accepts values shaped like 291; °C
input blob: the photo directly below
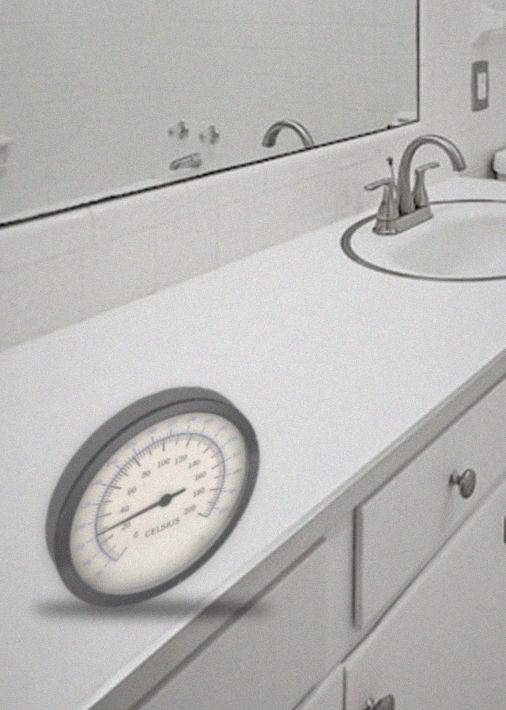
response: 30; °C
